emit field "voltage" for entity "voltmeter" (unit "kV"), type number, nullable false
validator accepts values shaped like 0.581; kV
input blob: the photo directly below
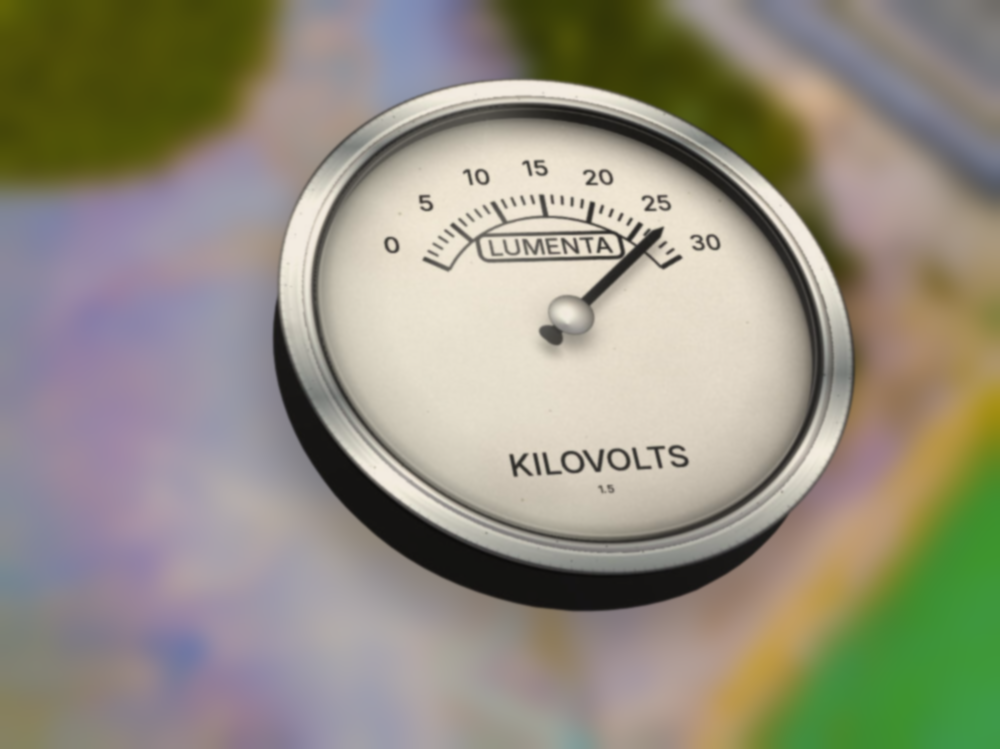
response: 27; kV
